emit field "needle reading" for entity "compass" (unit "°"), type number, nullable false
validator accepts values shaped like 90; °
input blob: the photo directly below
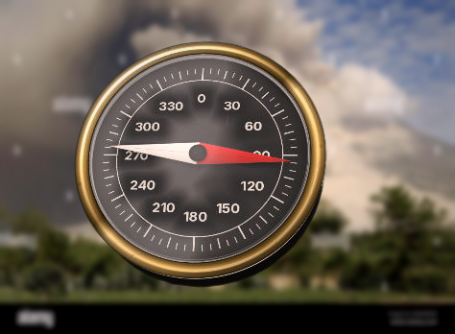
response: 95; °
